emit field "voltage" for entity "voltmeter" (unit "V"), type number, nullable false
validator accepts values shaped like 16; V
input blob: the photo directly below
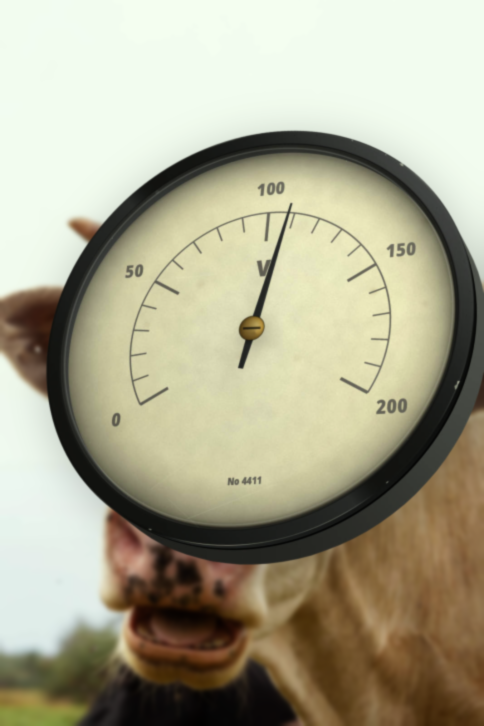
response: 110; V
